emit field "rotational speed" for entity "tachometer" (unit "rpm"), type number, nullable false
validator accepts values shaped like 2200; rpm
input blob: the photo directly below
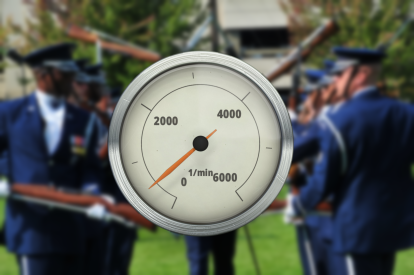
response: 500; rpm
